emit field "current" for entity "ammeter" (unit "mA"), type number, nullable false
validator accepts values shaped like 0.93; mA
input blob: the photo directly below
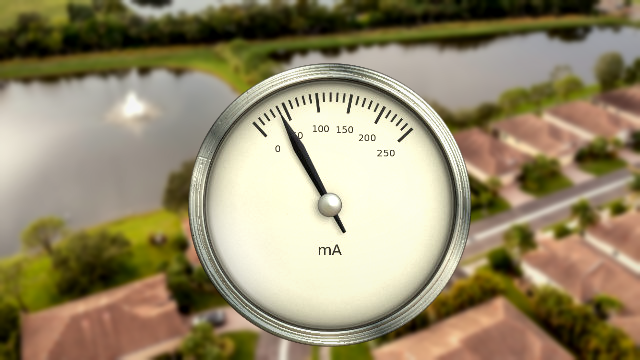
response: 40; mA
